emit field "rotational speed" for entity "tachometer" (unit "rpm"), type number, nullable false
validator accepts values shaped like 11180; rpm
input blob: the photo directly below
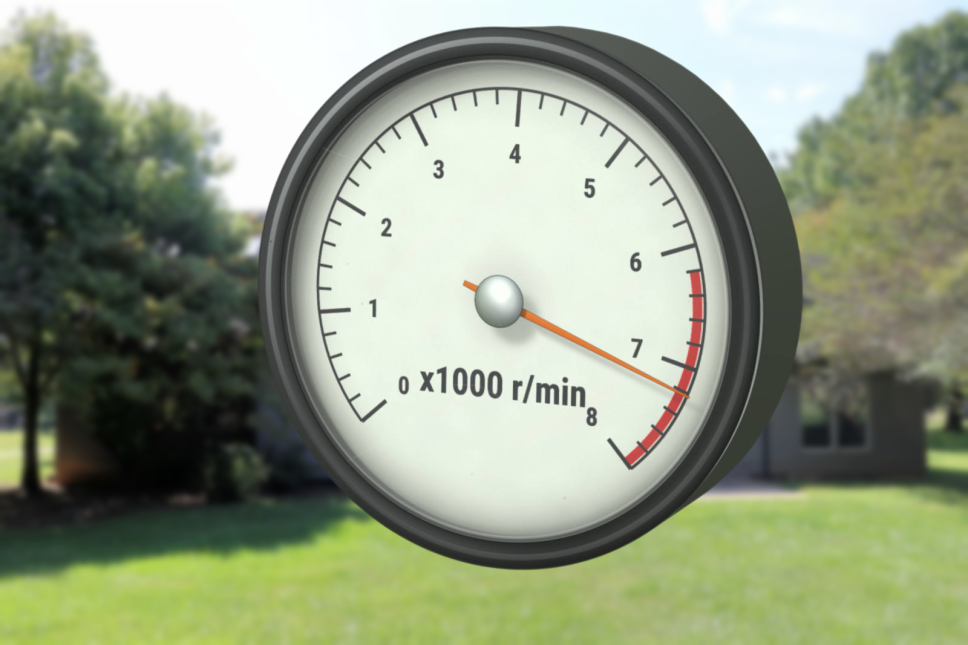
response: 7200; rpm
